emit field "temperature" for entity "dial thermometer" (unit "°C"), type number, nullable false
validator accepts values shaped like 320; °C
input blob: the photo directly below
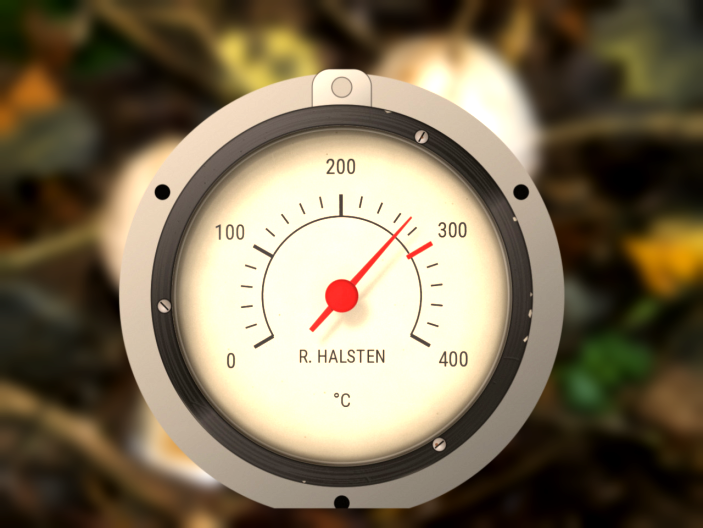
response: 270; °C
